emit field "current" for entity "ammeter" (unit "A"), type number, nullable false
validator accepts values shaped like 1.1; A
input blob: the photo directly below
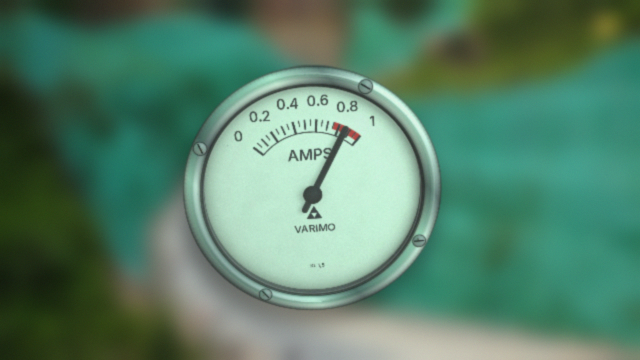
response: 0.85; A
